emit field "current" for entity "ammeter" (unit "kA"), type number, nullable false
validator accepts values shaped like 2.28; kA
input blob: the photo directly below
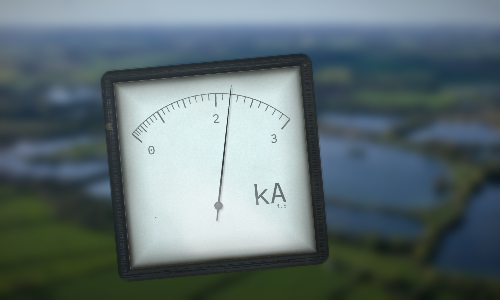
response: 2.2; kA
